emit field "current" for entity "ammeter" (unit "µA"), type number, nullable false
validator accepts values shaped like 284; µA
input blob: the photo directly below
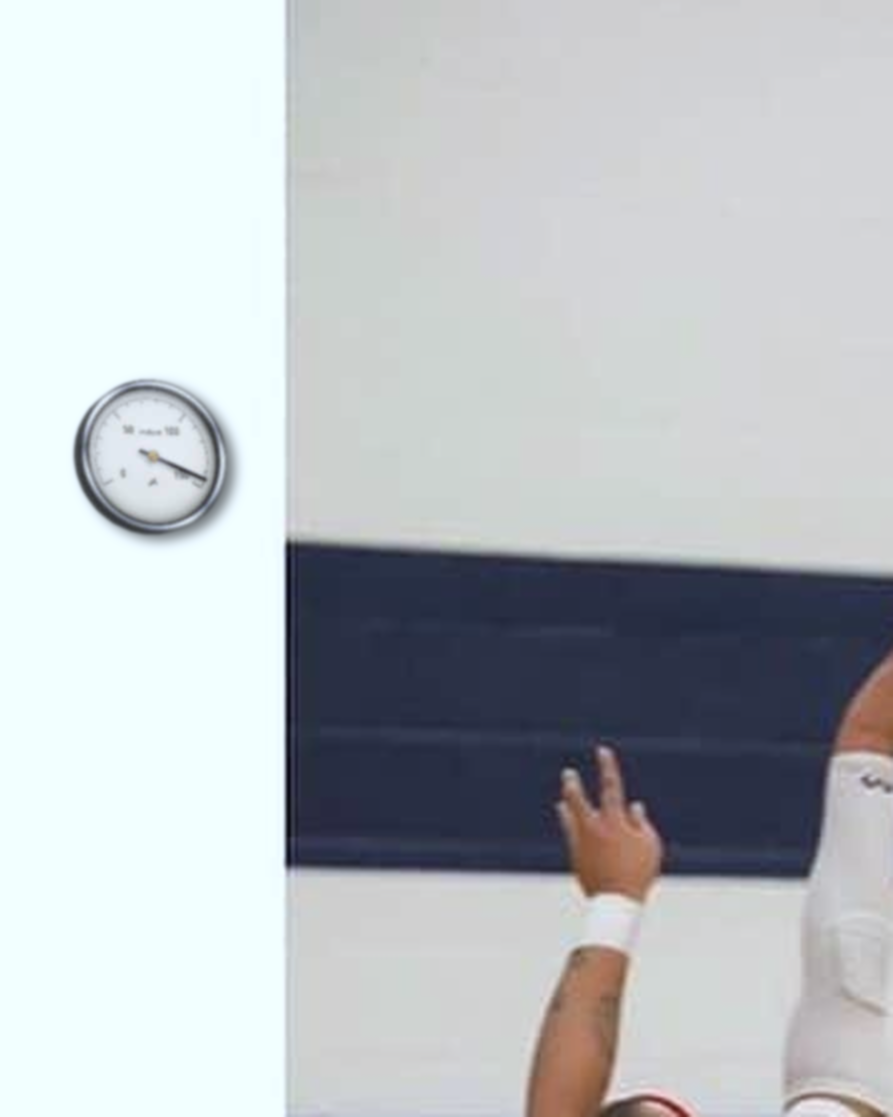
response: 145; µA
